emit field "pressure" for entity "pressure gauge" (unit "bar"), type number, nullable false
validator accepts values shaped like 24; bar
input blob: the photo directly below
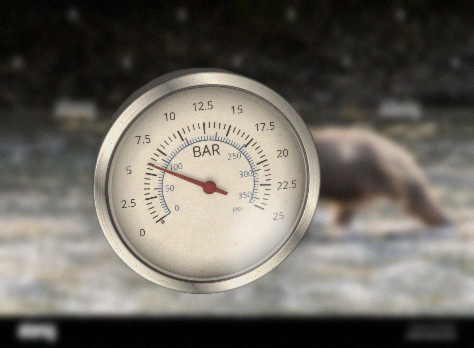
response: 6; bar
